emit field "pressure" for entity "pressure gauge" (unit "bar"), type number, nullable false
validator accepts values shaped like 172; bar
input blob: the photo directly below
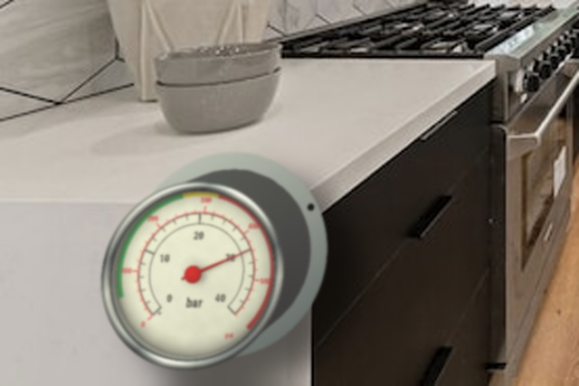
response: 30; bar
